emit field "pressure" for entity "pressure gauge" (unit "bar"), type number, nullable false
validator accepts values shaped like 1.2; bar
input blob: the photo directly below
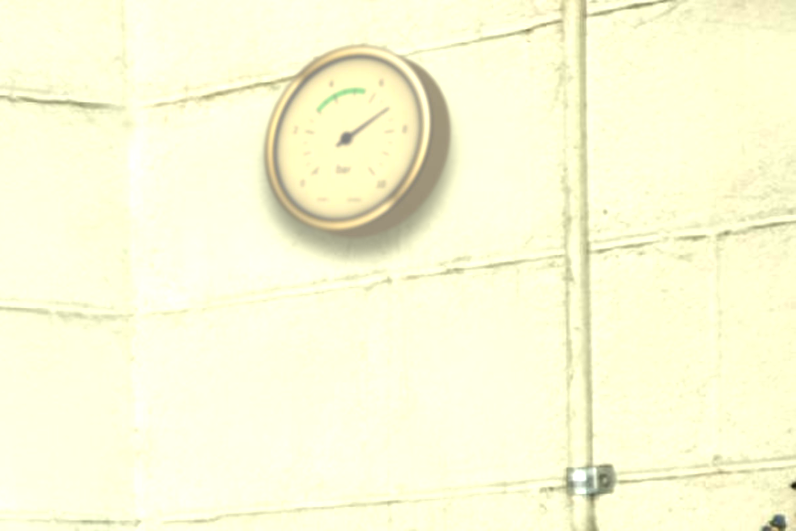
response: 7; bar
